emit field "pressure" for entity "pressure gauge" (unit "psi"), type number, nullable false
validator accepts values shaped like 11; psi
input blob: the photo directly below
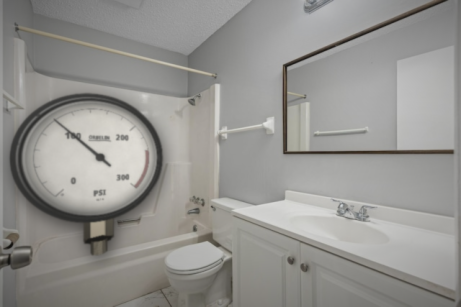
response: 100; psi
